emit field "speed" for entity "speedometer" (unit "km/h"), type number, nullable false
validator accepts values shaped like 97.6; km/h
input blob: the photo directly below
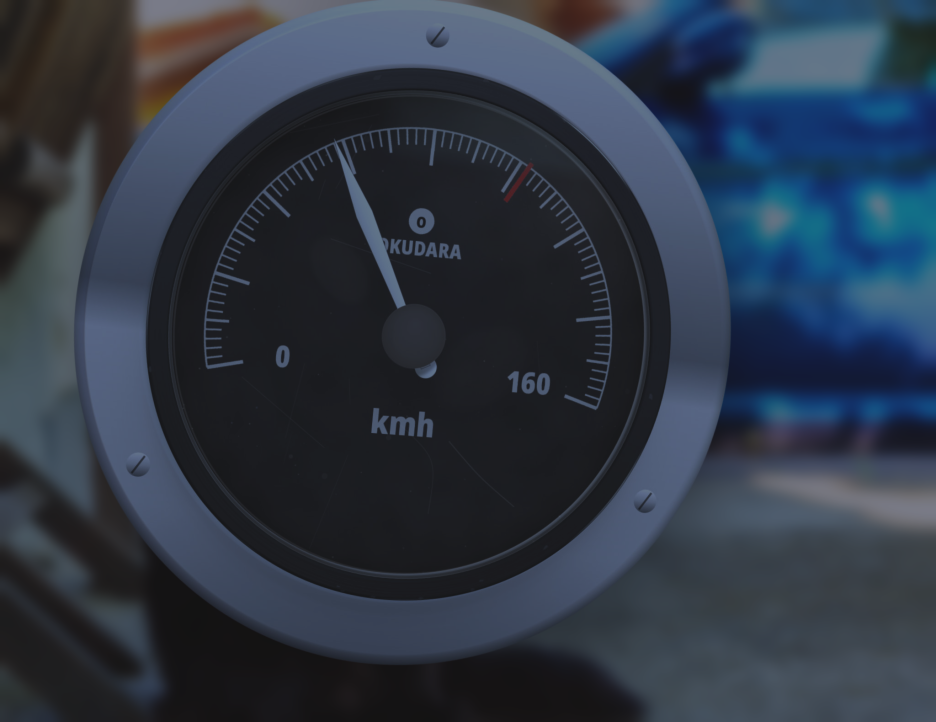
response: 58; km/h
